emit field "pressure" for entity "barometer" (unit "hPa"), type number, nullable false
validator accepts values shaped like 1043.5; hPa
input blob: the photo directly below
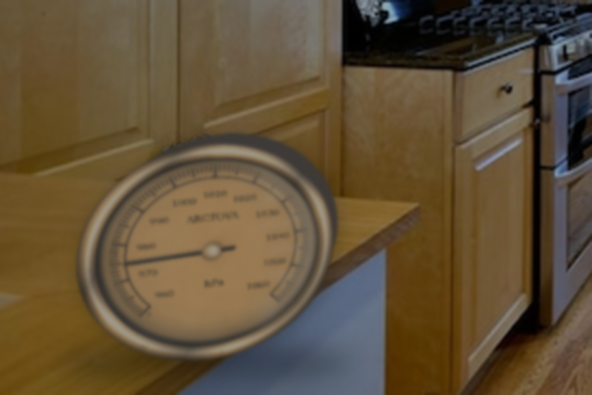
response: 975; hPa
